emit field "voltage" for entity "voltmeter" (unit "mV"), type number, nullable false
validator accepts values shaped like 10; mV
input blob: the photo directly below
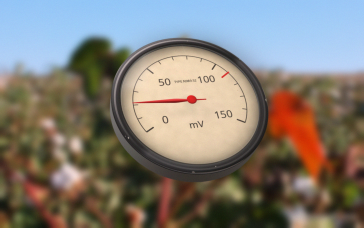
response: 20; mV
